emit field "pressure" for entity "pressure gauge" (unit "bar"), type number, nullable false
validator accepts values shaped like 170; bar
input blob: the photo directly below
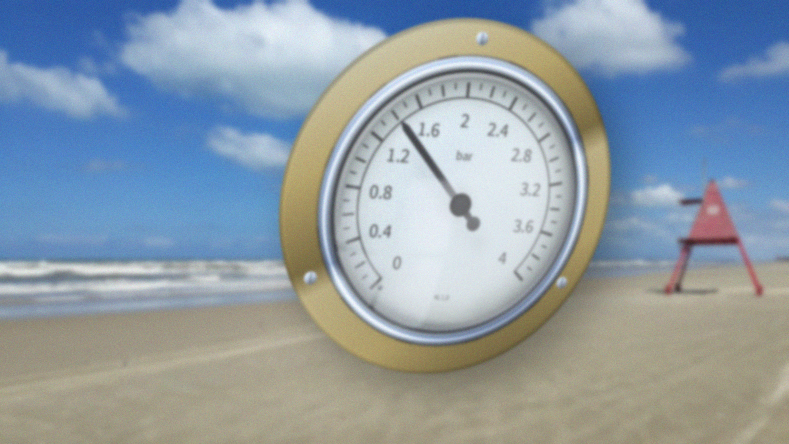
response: 1.4; bar
